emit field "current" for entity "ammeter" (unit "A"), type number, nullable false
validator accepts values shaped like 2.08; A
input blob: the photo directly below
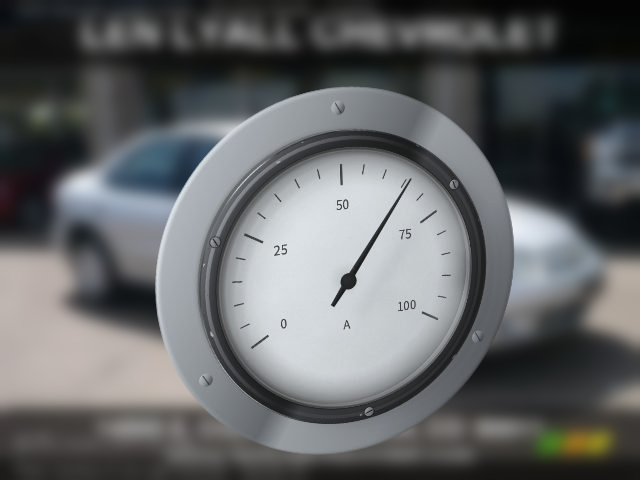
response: 65; A
